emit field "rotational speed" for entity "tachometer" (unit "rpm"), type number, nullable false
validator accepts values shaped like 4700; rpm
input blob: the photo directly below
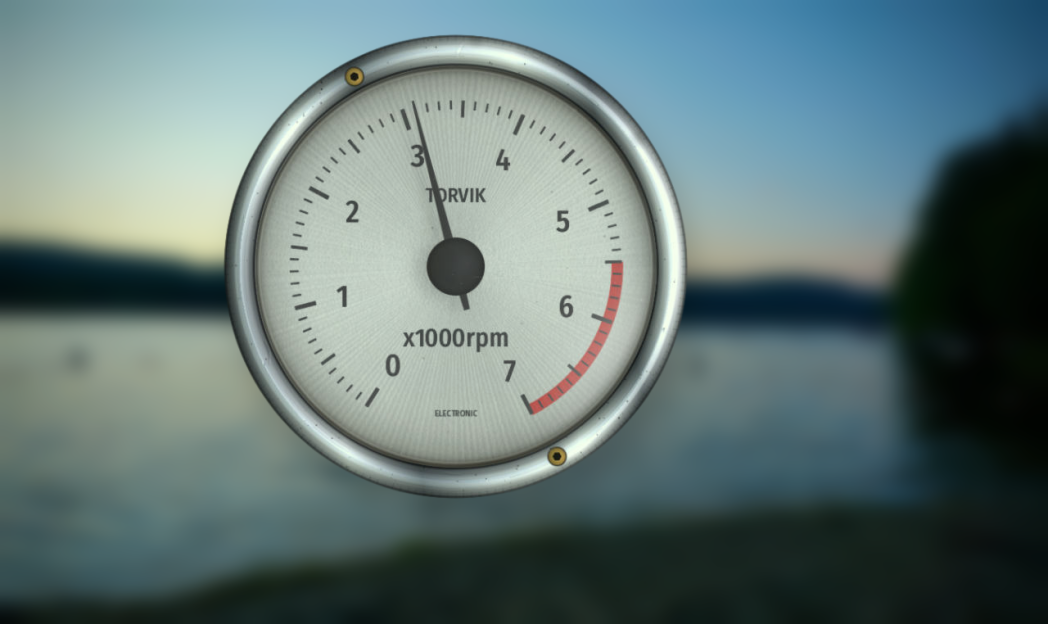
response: 3100; rpm
